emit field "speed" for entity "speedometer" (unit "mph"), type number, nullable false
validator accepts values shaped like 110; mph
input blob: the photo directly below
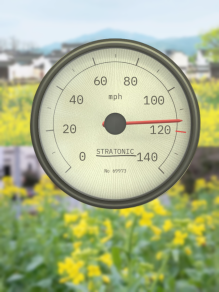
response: 115; mph
